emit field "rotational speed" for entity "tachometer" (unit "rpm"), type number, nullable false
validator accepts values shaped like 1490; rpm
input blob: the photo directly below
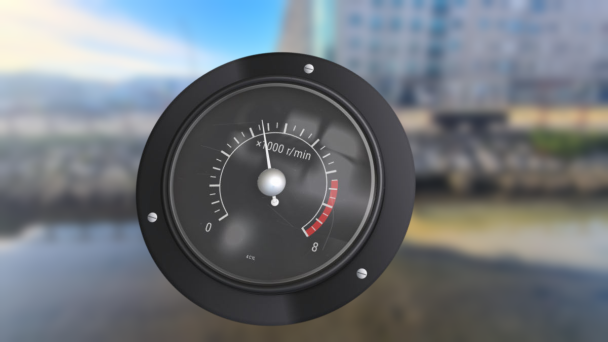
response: 3375; rpm
